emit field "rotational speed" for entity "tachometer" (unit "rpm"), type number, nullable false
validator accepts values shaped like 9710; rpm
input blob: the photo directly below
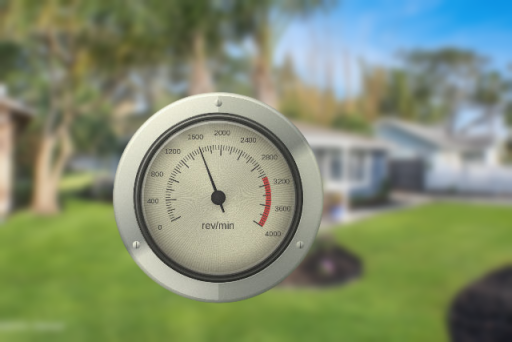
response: 1600; rpm
